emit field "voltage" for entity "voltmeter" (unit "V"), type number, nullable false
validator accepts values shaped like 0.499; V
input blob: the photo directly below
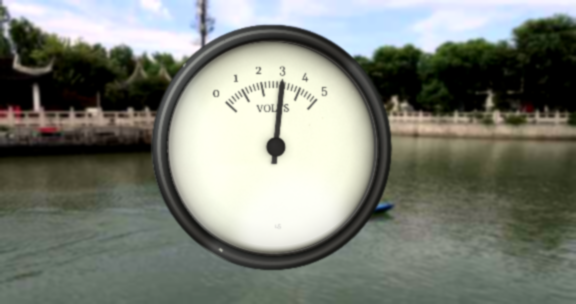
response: 3; V
